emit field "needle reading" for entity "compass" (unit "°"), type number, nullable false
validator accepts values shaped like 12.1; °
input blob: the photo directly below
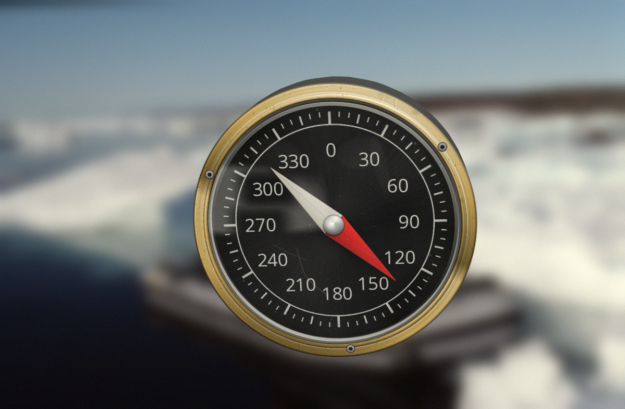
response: 135; °
